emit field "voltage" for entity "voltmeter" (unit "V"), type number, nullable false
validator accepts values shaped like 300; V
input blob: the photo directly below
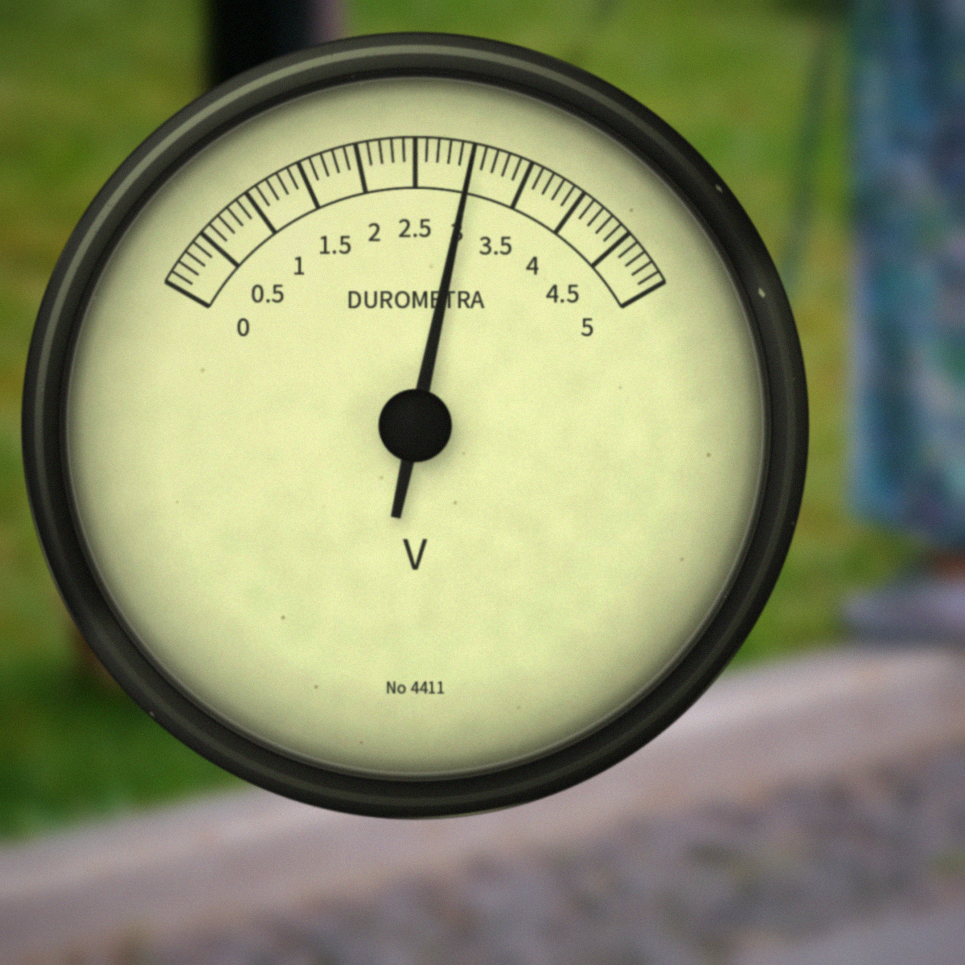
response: 3; V
